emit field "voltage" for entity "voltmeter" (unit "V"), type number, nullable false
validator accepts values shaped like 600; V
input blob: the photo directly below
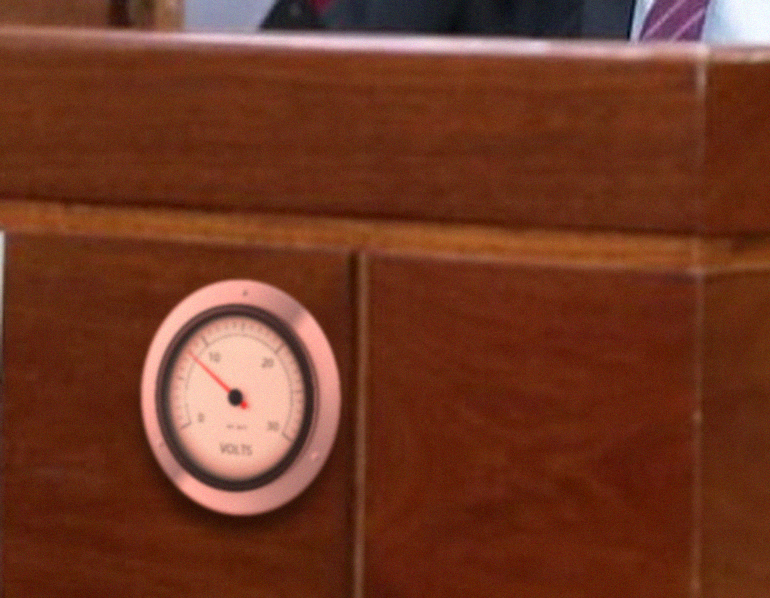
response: 8; V
